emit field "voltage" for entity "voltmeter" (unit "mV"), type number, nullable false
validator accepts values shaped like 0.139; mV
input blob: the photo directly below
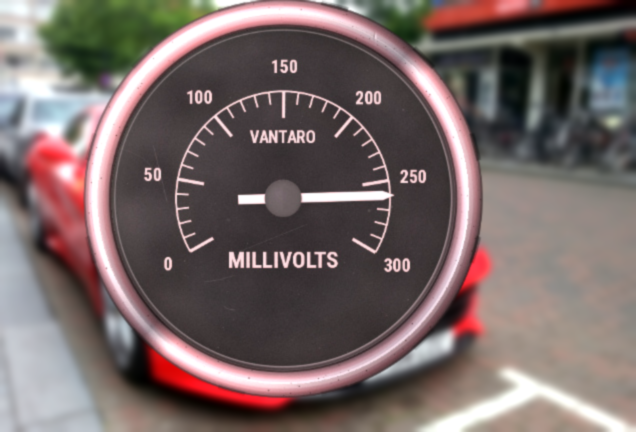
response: 260; mV
